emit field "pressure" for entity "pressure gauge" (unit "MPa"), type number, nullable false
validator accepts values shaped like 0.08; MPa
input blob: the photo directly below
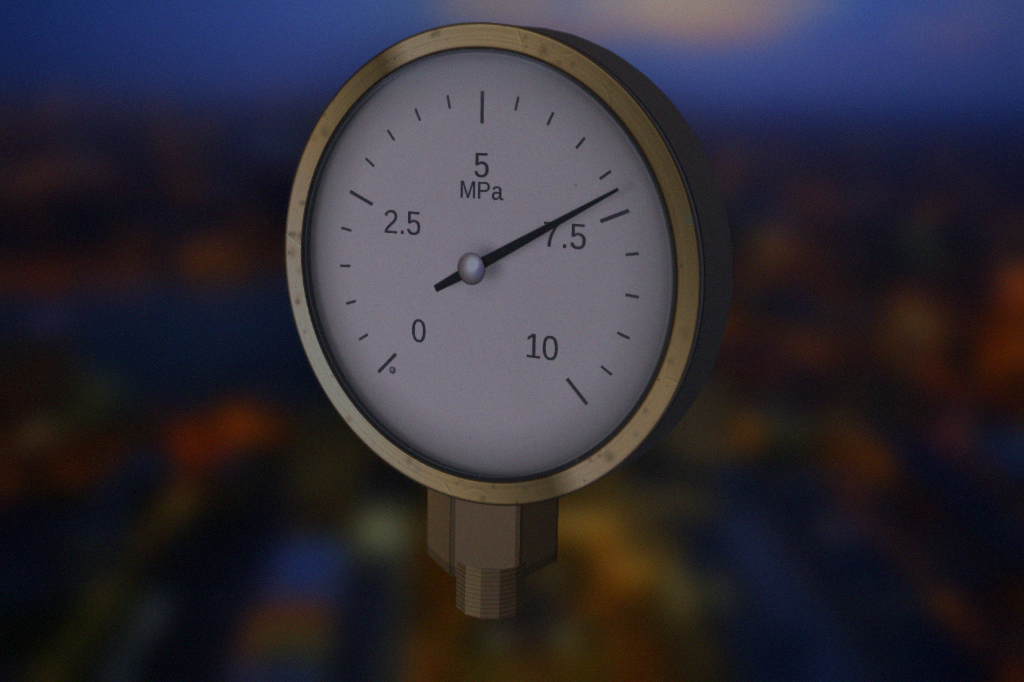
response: 7.25; MPa
